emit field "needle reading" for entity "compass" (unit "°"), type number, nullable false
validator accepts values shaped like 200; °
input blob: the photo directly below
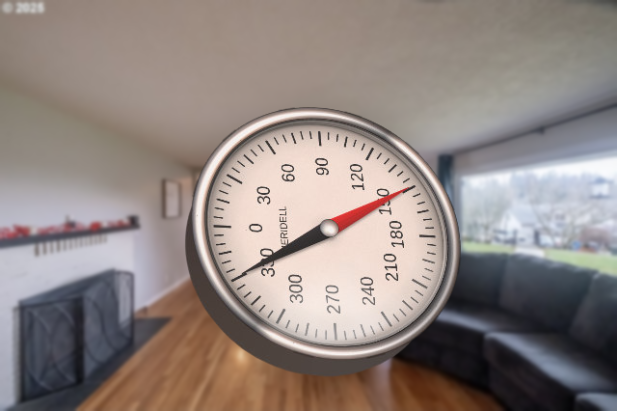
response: 150; °
